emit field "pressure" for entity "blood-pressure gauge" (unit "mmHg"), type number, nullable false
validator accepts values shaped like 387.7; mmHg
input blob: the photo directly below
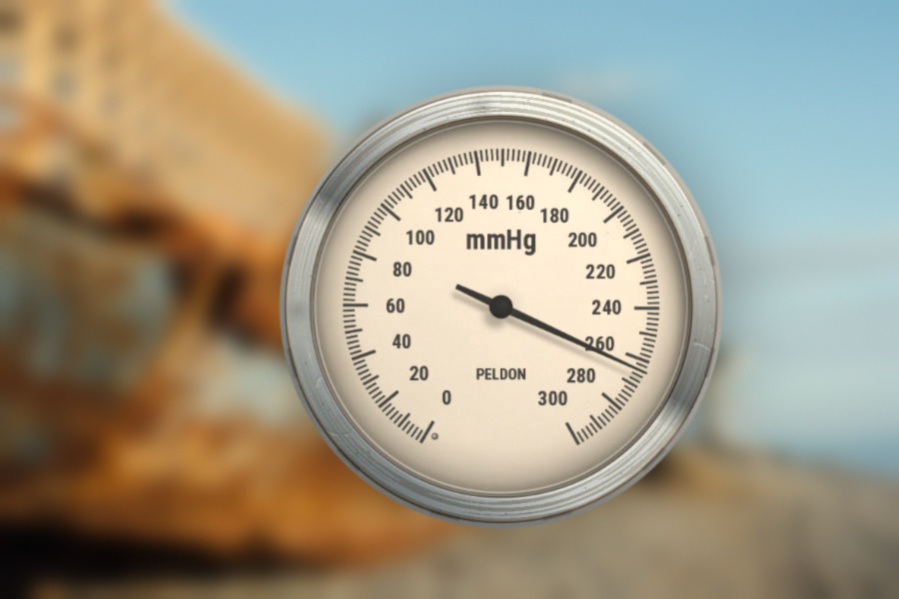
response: 264; mmHg
